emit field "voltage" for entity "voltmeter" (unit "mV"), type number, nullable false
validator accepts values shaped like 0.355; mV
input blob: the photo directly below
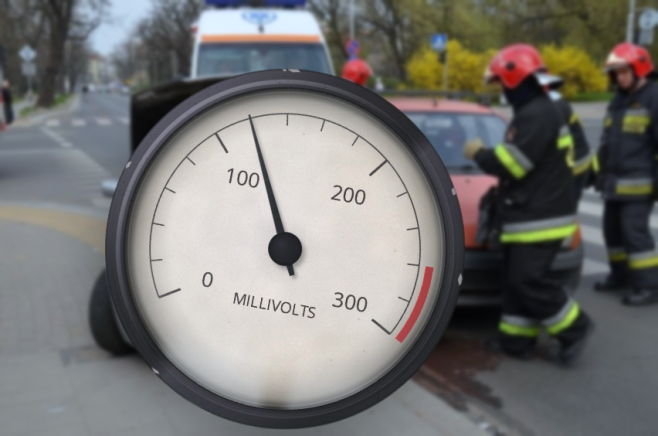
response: 120; mV
